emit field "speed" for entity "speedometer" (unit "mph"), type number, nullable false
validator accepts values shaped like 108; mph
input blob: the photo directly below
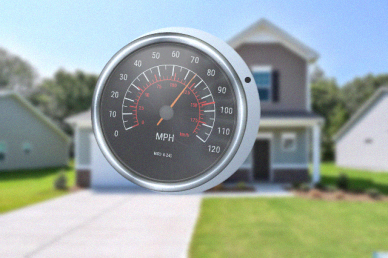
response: 75; mph
